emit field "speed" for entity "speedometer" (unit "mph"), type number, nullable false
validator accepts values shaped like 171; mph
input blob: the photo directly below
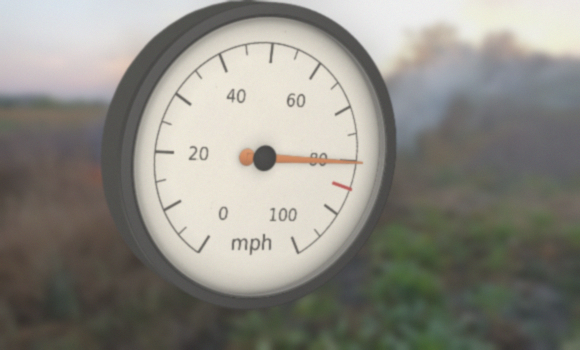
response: 80; mph
